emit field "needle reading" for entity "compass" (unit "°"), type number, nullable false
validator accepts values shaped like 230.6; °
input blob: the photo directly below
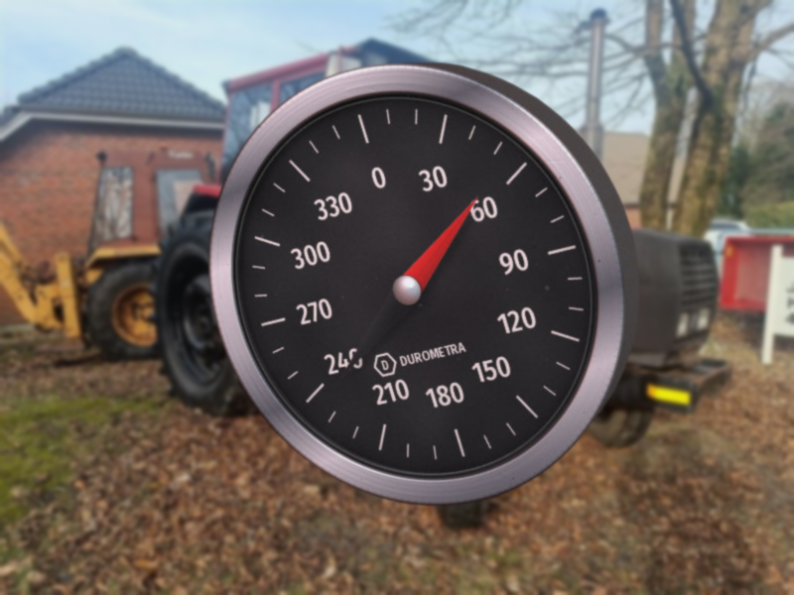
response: 55; °
